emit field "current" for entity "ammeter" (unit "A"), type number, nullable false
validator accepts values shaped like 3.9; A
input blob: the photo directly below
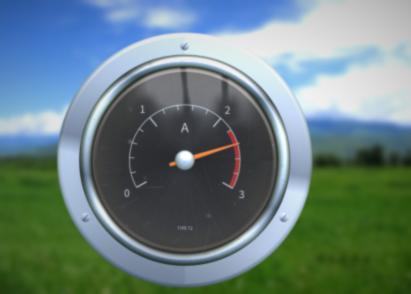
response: 2.4; A
